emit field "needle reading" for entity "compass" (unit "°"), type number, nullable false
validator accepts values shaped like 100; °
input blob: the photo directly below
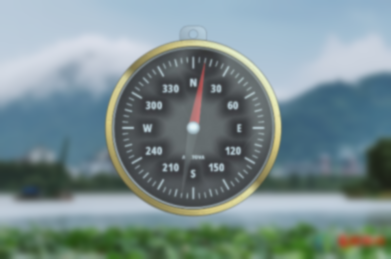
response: 10; °
